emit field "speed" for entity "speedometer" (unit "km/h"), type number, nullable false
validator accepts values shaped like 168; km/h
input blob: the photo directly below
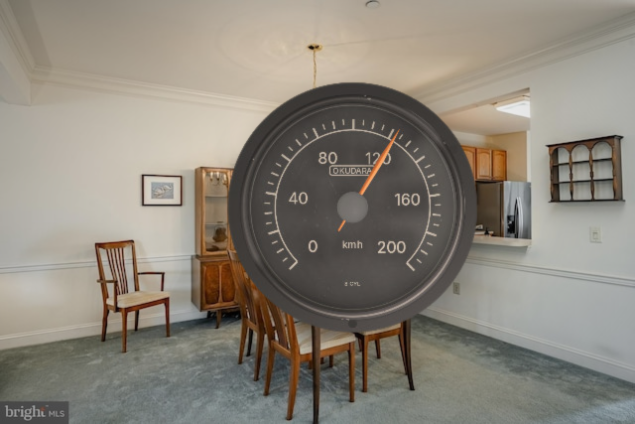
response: 122.5; km/h
